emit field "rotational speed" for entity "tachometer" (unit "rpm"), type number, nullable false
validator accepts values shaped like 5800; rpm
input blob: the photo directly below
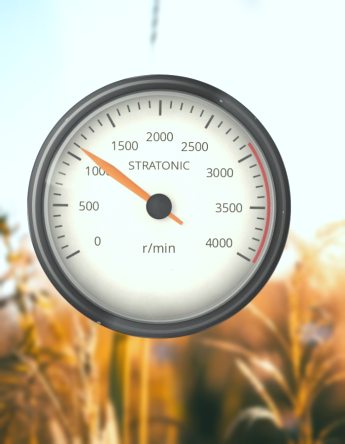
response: 1100; rpm
